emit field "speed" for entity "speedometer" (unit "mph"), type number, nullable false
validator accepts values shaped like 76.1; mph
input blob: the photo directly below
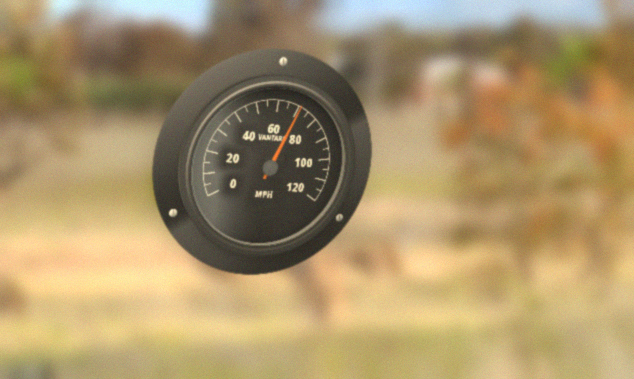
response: 70; mph
